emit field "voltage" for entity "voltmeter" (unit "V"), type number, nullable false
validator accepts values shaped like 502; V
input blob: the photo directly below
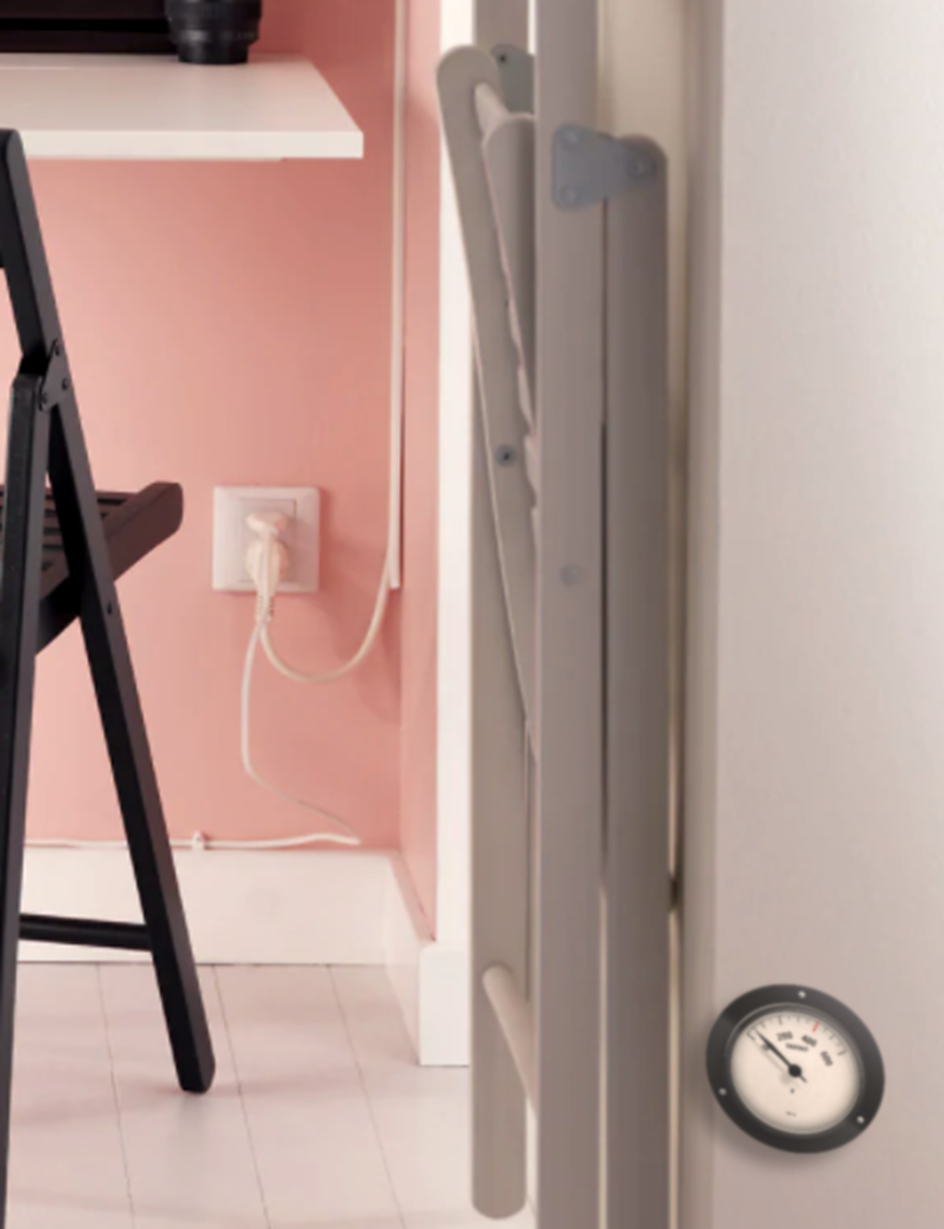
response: 50; V
